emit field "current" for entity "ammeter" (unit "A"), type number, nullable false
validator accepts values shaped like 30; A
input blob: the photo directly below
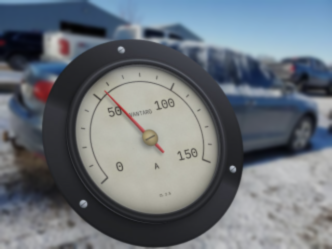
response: 55; A
